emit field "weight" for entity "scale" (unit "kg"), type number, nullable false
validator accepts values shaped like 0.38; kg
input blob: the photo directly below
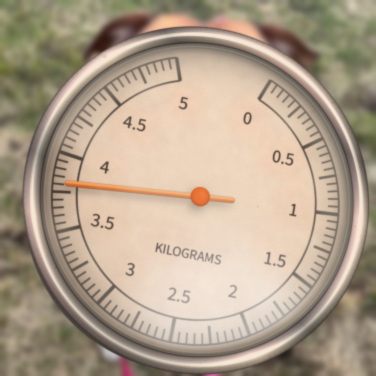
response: 3.8; kg
